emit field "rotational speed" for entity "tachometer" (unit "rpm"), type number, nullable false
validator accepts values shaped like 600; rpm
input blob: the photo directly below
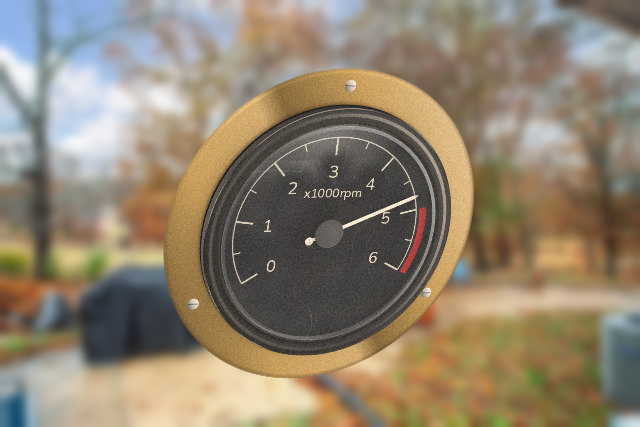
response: 4750; rpm
